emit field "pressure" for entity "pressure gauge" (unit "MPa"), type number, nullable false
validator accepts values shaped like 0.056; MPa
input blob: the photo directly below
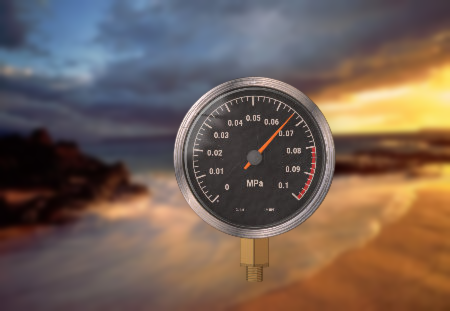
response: 0.066; MPa
